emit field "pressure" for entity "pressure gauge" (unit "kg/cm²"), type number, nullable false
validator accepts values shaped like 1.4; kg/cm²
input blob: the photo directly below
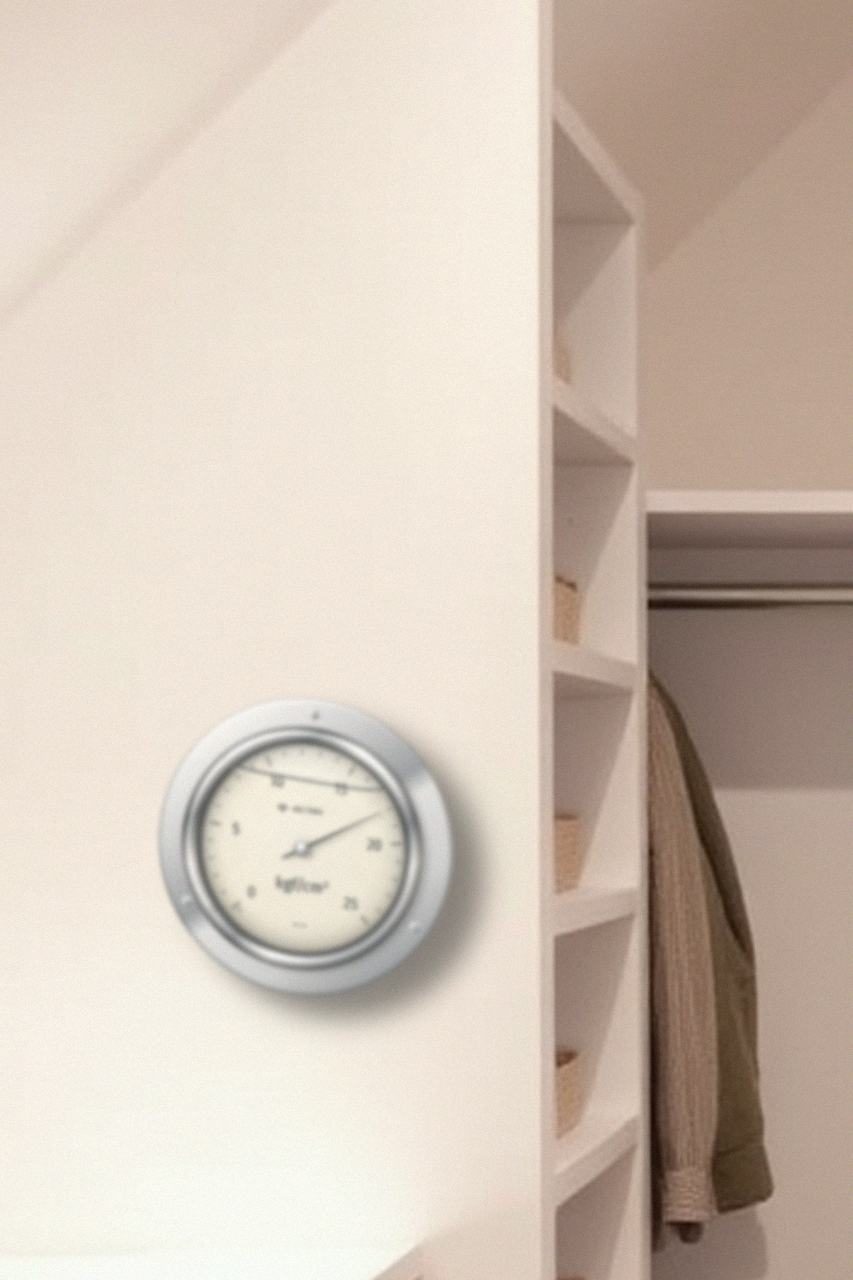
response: 18; kg/cm²
